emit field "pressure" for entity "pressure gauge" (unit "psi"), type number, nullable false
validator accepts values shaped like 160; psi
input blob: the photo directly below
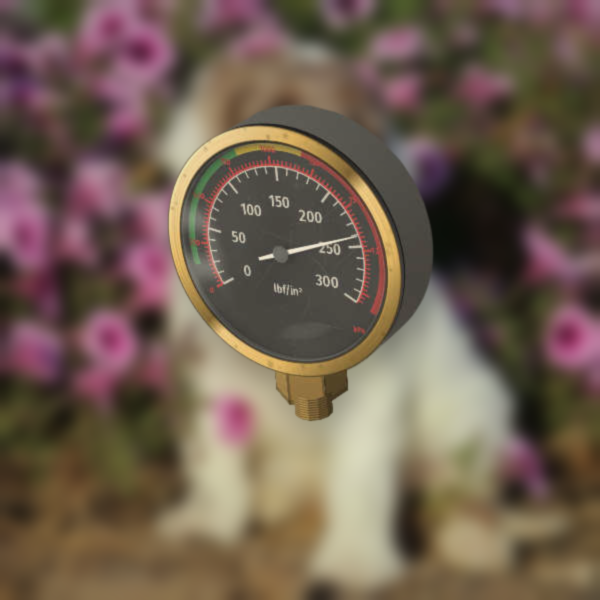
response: 240; psi
